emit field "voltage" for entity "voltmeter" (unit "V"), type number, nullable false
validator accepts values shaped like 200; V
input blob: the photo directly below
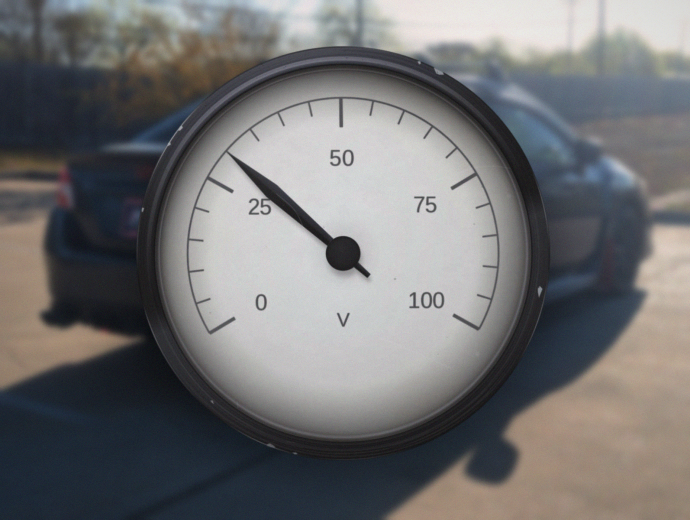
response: 30; V
